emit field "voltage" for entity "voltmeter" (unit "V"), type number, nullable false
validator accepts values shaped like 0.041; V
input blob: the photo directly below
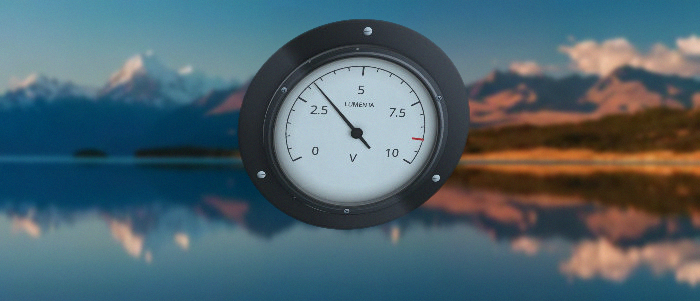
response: 3.25; V
